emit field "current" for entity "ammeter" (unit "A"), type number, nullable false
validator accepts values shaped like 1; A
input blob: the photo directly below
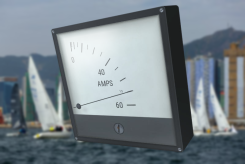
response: 55; A
